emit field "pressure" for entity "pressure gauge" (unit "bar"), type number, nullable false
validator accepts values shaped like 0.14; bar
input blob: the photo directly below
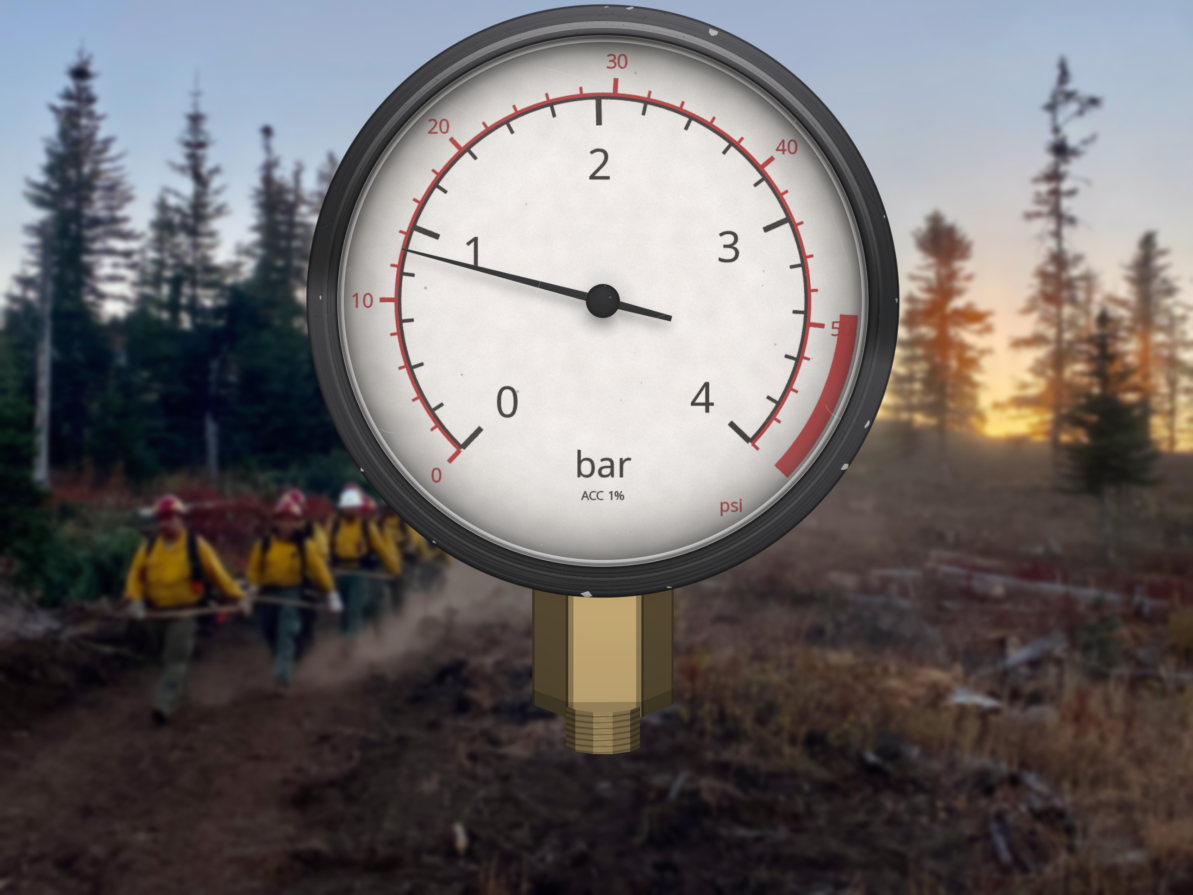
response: 0.9; bar
